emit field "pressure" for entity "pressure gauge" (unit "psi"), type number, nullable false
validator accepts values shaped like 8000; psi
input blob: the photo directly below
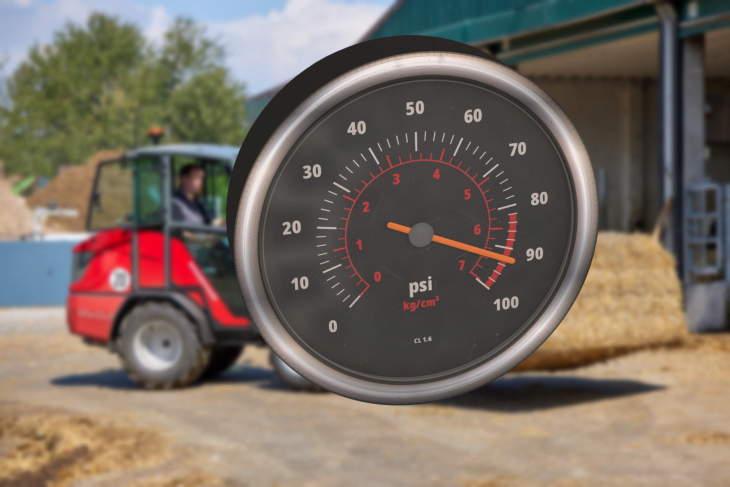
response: 92; psi
